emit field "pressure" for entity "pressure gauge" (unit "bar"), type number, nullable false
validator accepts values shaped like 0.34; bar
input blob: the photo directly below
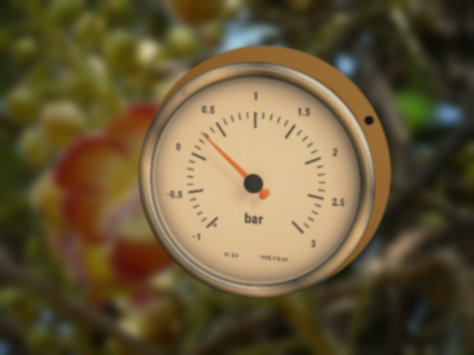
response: 0.3; bar
